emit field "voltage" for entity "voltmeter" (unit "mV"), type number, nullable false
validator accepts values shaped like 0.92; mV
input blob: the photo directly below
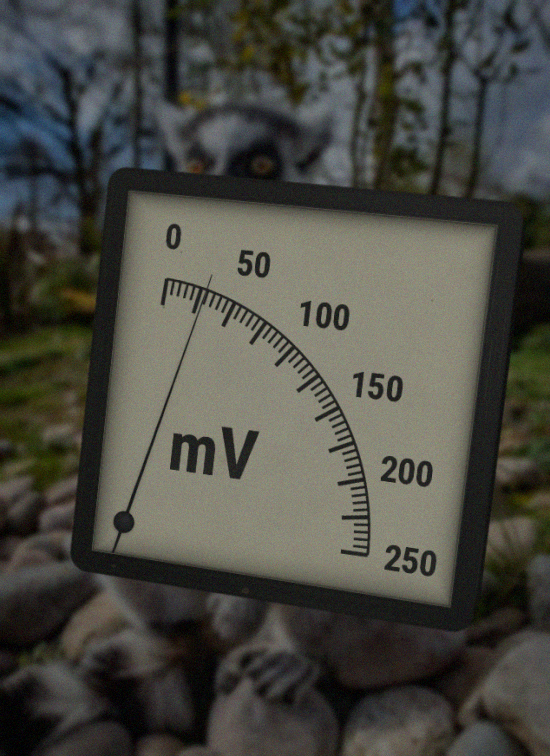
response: 30; mV
